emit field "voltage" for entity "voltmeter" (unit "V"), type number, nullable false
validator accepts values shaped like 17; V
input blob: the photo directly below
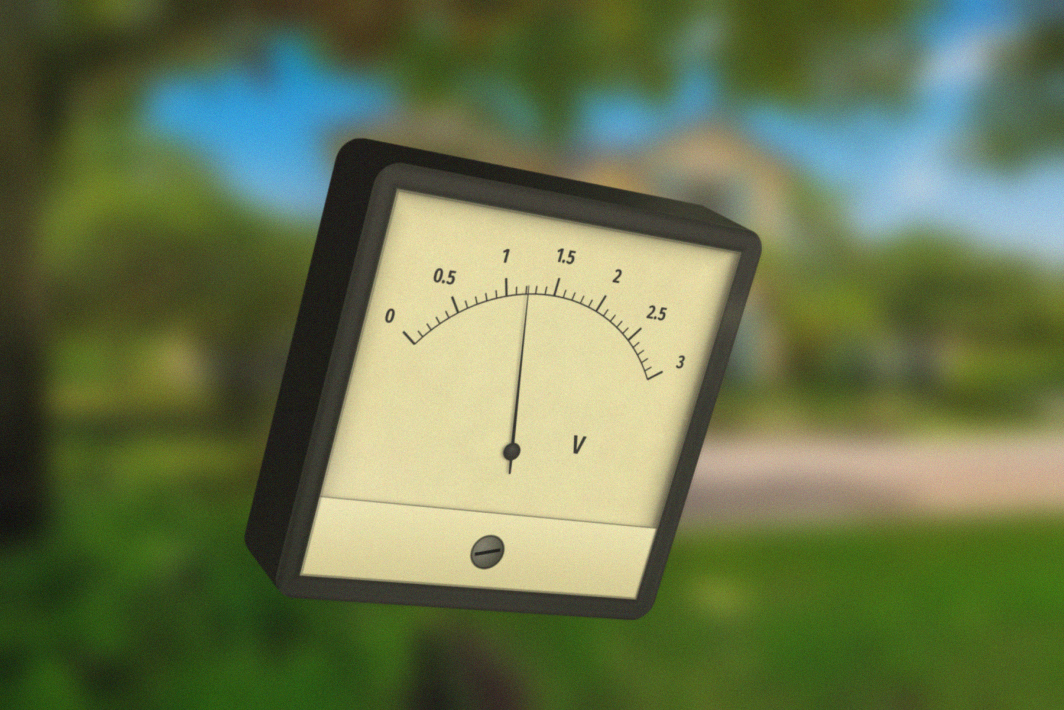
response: 1.2; V
